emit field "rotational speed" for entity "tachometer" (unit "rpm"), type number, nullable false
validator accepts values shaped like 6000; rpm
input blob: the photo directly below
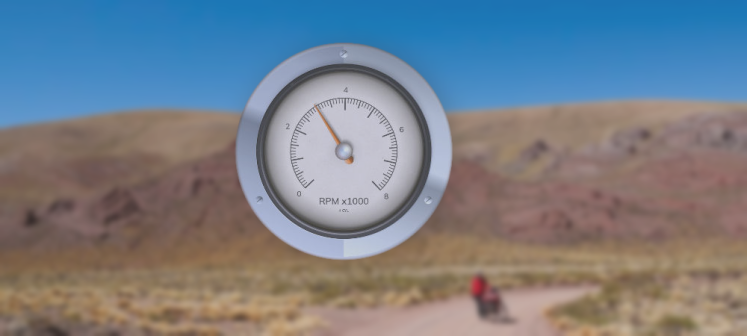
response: 3000; rpm
